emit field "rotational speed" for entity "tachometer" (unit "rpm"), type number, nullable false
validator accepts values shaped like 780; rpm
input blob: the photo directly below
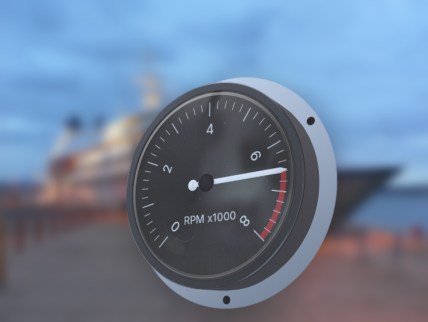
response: 6600; rpm
